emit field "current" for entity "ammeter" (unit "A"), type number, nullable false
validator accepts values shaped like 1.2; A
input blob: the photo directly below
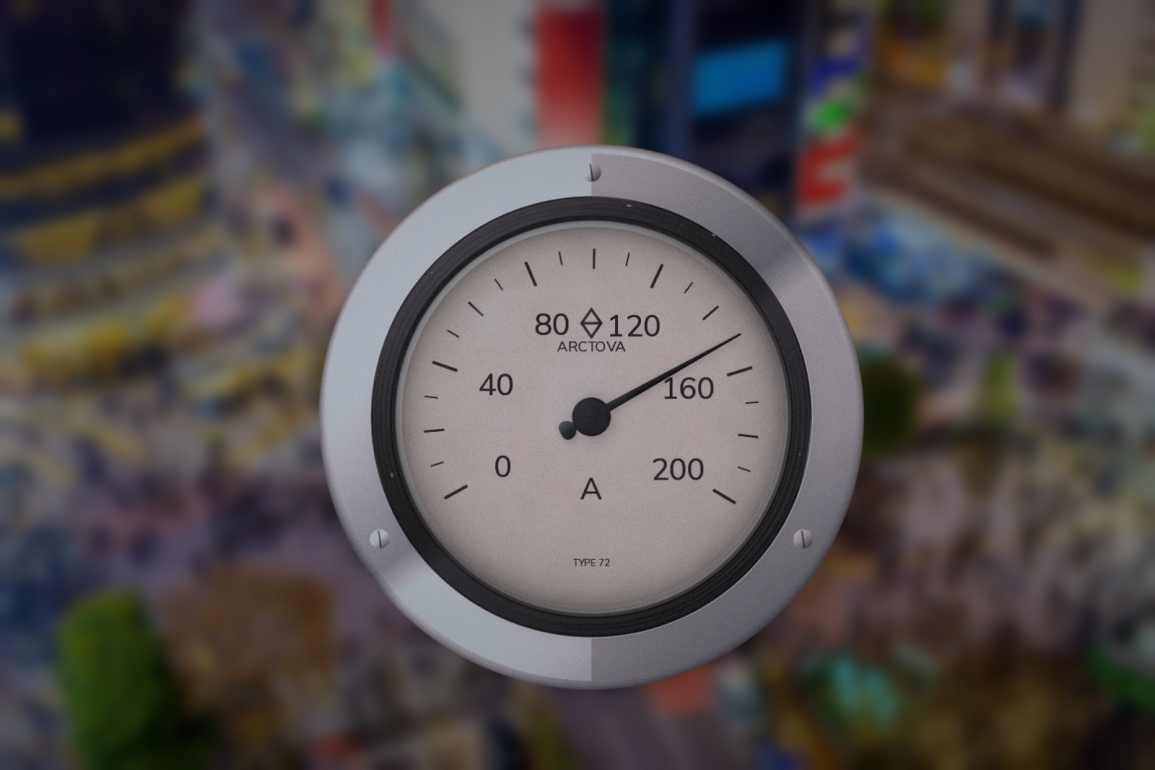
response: 150; A
